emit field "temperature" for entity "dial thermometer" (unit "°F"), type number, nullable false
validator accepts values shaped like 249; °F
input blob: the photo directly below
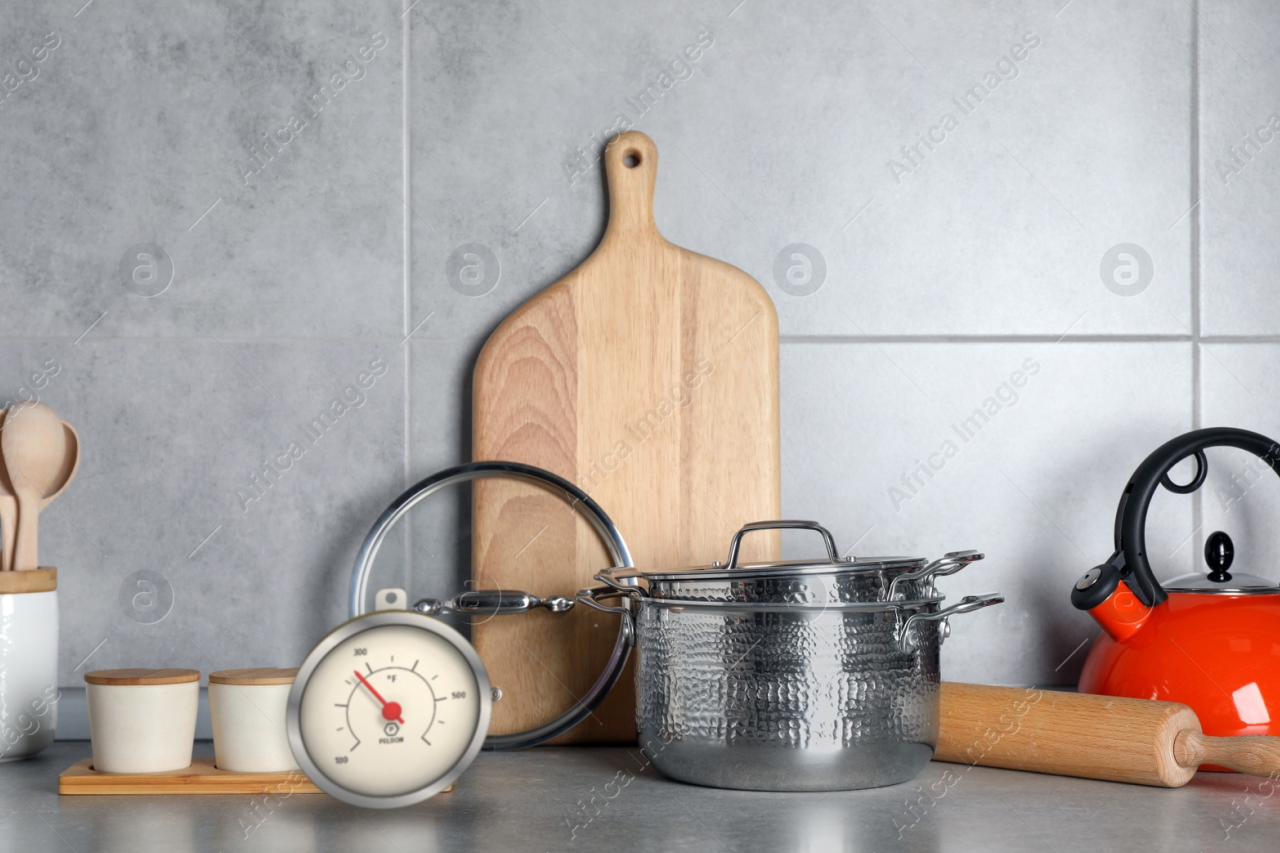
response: 275; °F
